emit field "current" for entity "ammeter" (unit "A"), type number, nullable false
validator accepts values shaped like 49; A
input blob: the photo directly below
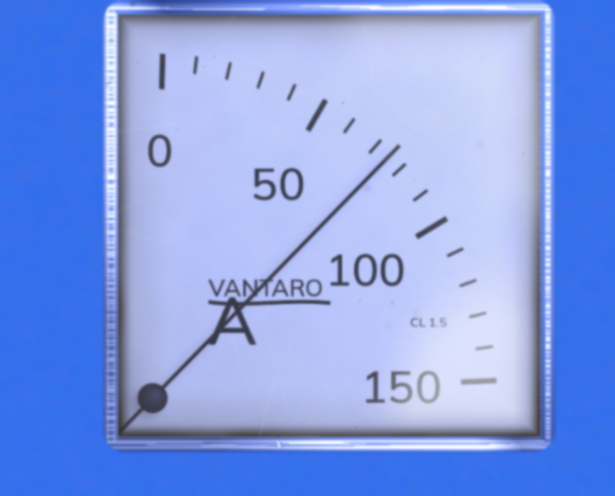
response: 75; A
